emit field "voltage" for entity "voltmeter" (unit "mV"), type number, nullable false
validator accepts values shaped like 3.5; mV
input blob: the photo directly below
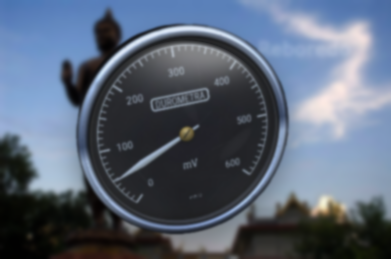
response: 50; mV
